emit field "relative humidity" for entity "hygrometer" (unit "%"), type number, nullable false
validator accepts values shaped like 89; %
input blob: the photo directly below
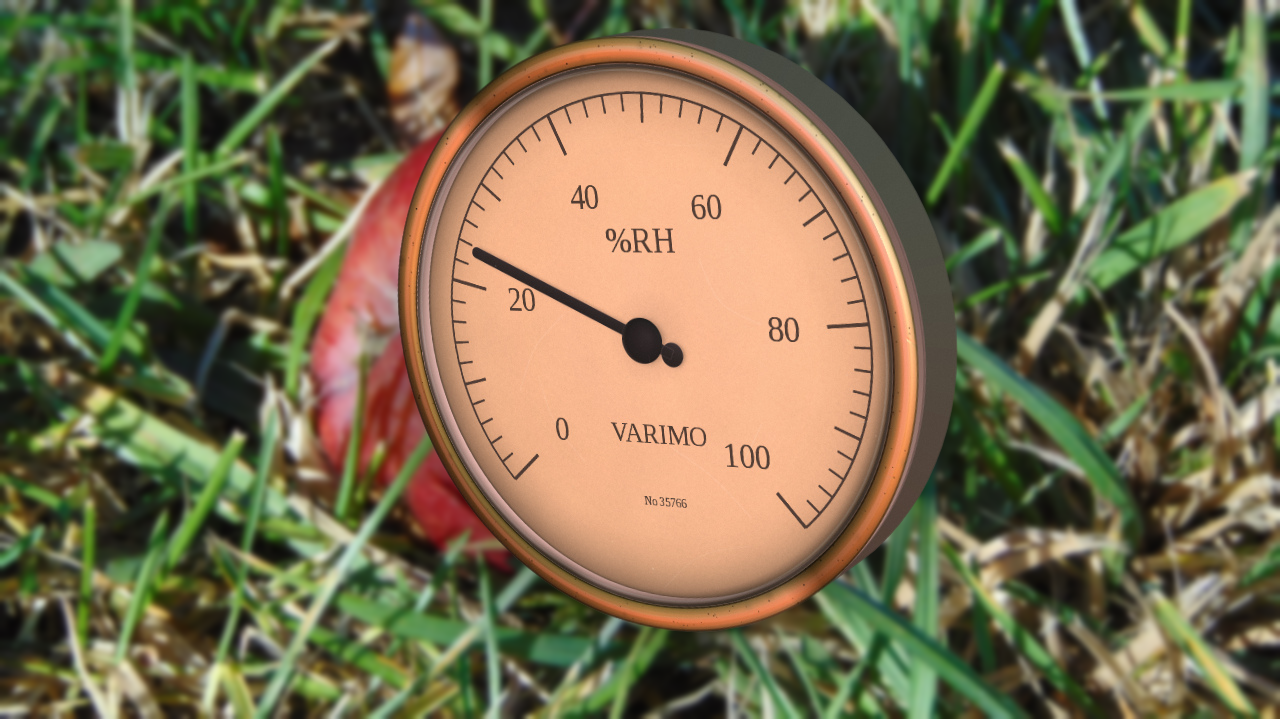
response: 24; %
